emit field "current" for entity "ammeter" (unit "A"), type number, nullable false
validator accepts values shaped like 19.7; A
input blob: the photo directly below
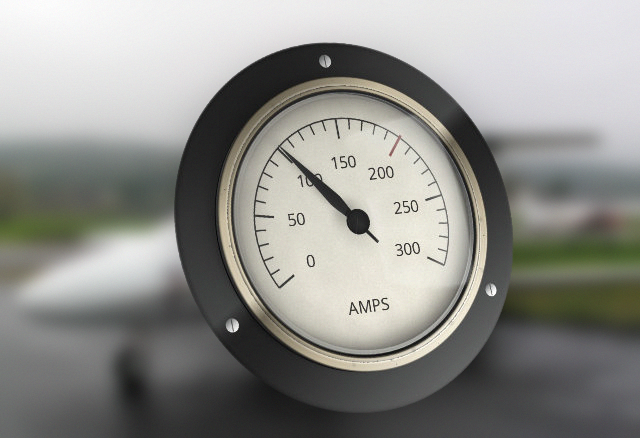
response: 100; A
